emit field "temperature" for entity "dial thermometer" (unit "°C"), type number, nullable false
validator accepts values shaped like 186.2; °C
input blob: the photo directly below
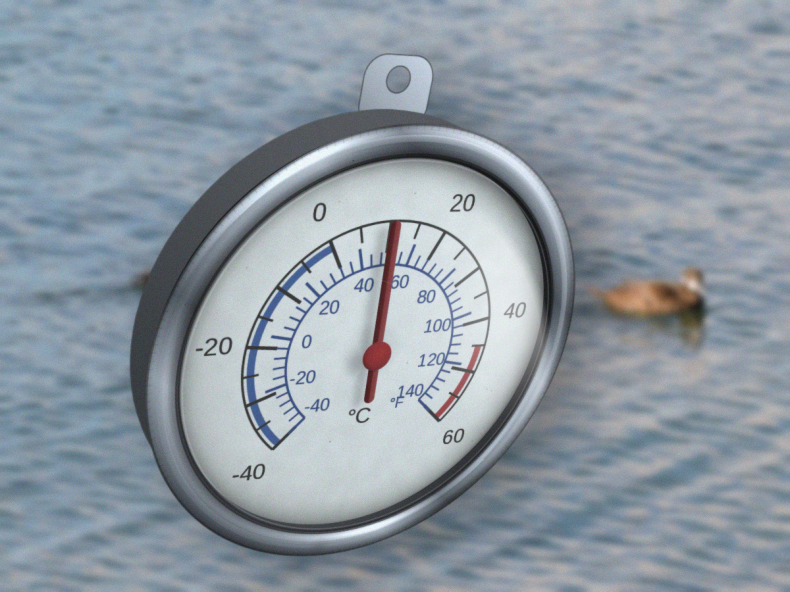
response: 10; °C
